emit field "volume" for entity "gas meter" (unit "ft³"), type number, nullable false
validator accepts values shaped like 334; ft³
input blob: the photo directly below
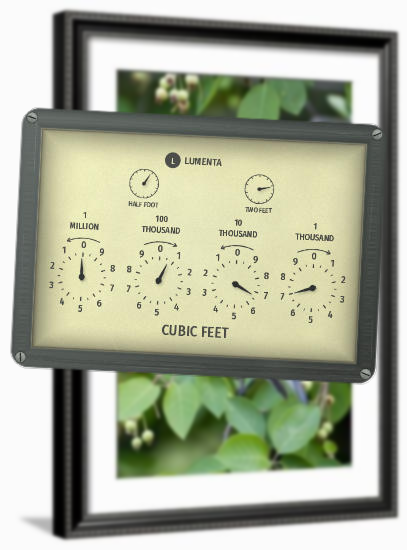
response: 6700; ft³
